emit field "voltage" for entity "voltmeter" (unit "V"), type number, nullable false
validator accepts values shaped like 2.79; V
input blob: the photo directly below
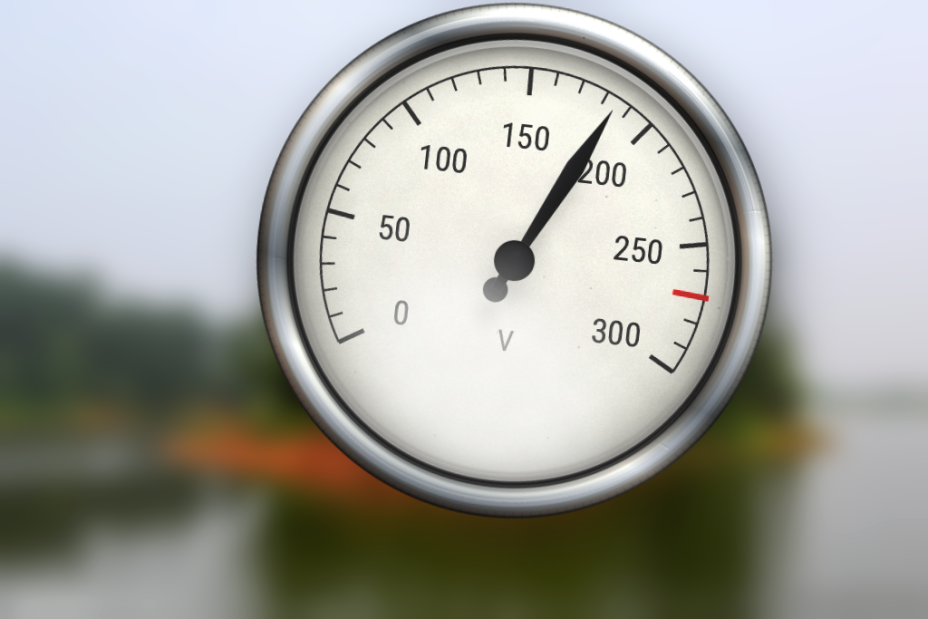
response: 185; V
